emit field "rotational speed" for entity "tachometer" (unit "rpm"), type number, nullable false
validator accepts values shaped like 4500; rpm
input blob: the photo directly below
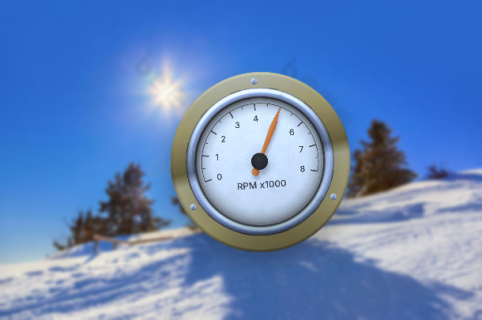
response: 5000; rpm
